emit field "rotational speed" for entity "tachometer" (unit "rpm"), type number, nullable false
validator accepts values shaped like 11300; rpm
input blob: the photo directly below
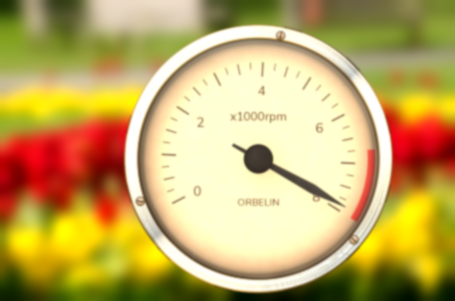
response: 7875; rpm
